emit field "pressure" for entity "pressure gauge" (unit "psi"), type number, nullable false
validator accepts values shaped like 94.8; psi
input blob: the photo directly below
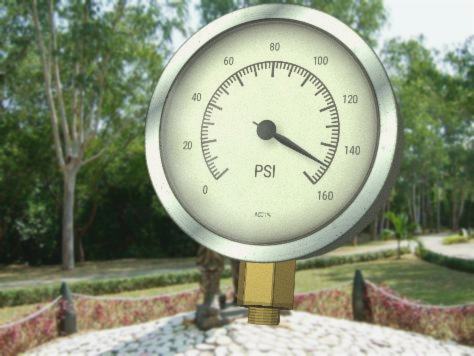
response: 150; psi
